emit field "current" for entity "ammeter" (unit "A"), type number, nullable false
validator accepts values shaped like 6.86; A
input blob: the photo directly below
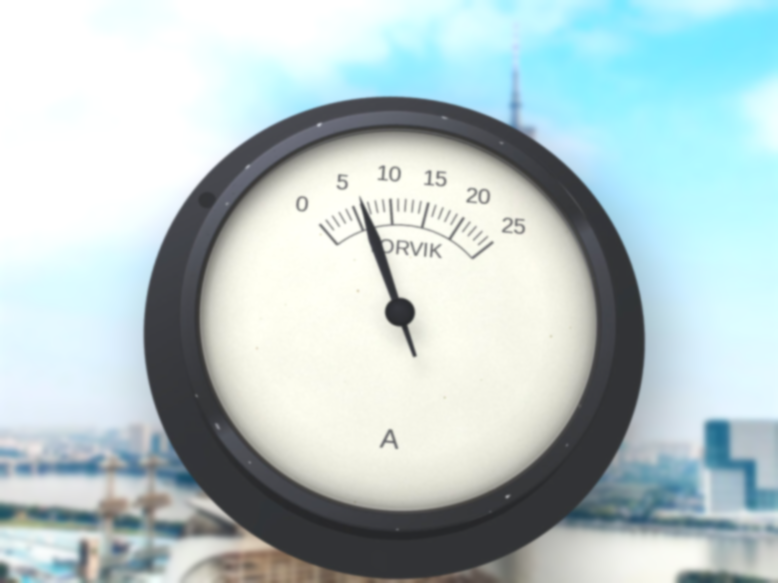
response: 6; A
